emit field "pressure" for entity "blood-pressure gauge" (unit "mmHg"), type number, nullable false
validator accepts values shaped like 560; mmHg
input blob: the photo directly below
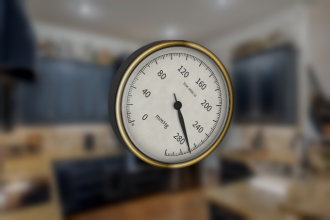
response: 270; mmHg
